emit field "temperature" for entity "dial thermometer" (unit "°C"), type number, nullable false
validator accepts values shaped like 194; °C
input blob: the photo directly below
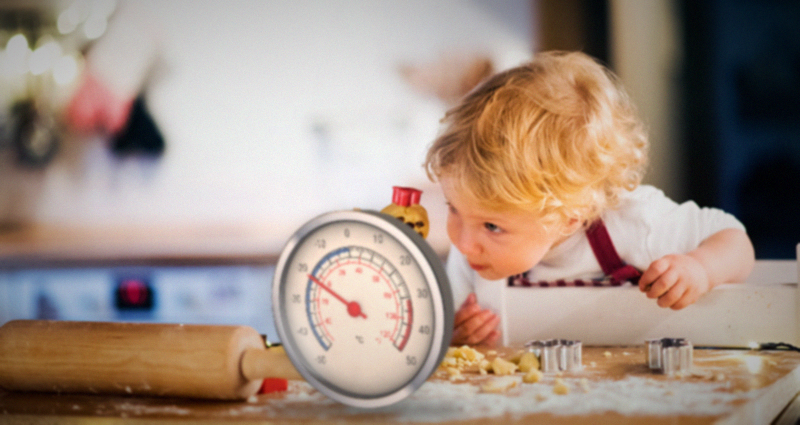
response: -20; °C
